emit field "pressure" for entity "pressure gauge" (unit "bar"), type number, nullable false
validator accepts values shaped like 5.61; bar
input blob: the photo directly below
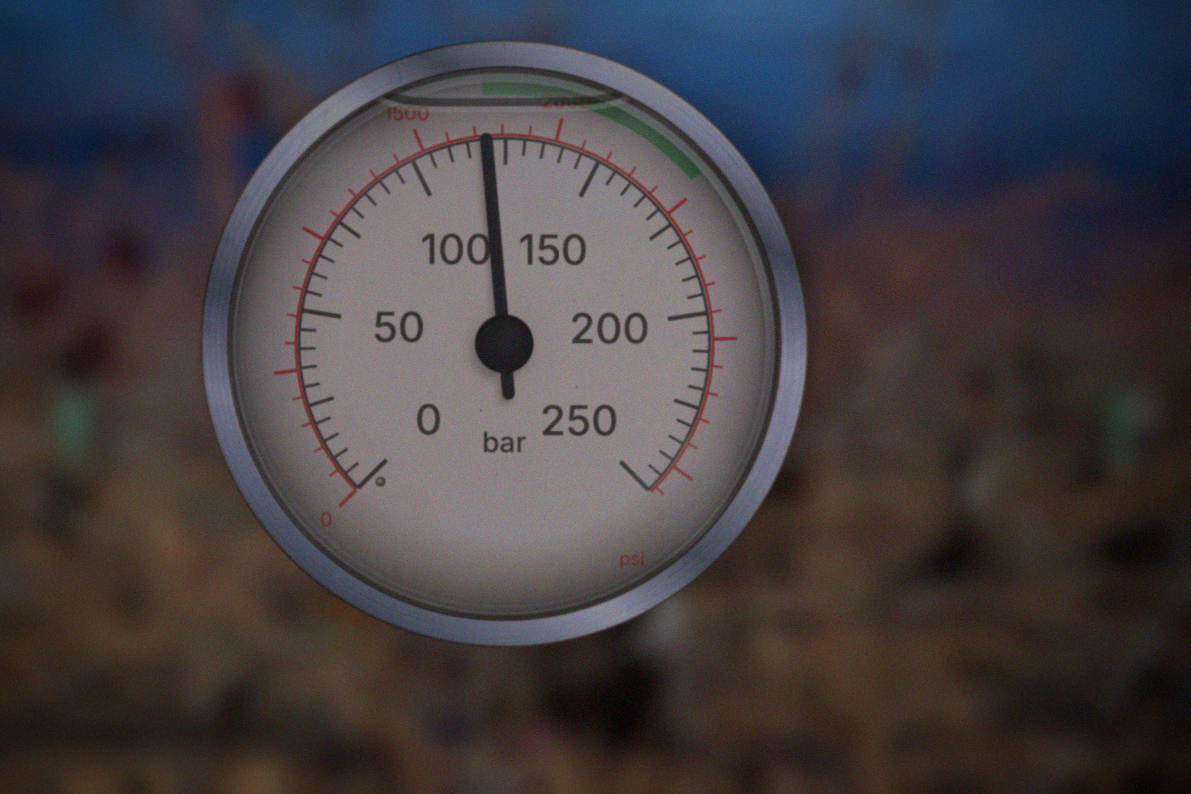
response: 120; bar
